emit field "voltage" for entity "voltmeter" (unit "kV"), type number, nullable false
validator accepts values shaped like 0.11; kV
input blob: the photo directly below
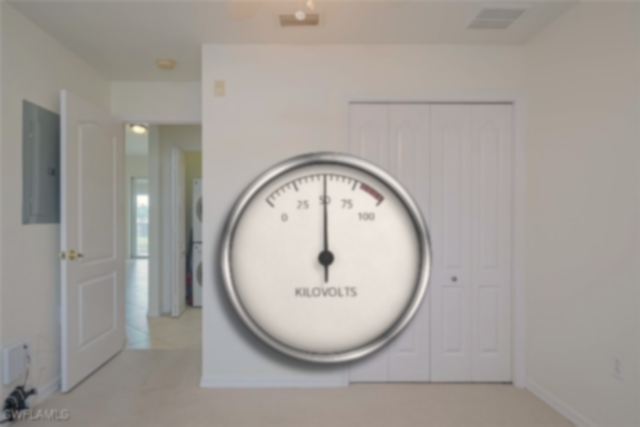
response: 50; kV
